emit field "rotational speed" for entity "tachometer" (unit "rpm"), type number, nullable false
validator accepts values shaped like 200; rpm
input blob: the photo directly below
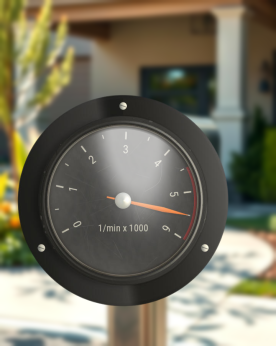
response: 5500; rpm
